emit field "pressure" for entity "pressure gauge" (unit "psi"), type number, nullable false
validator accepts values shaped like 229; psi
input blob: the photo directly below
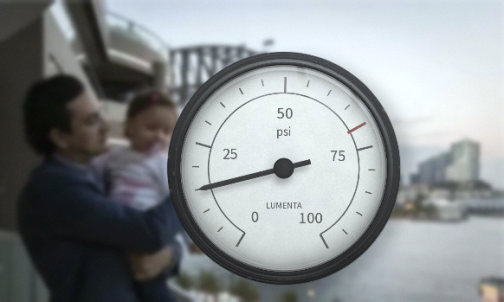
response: 15; psi
